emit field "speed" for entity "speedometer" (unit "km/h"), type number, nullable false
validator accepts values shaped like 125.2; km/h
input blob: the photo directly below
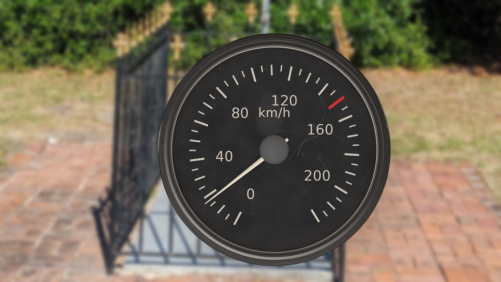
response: 17.5; km/h
